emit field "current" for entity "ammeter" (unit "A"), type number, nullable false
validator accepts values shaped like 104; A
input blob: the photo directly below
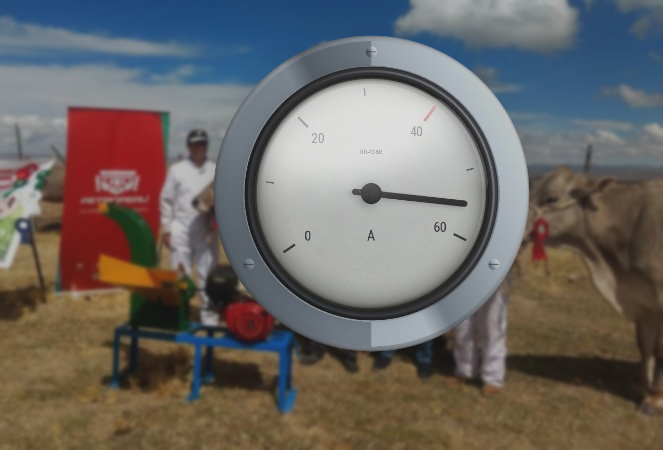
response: 55; A
